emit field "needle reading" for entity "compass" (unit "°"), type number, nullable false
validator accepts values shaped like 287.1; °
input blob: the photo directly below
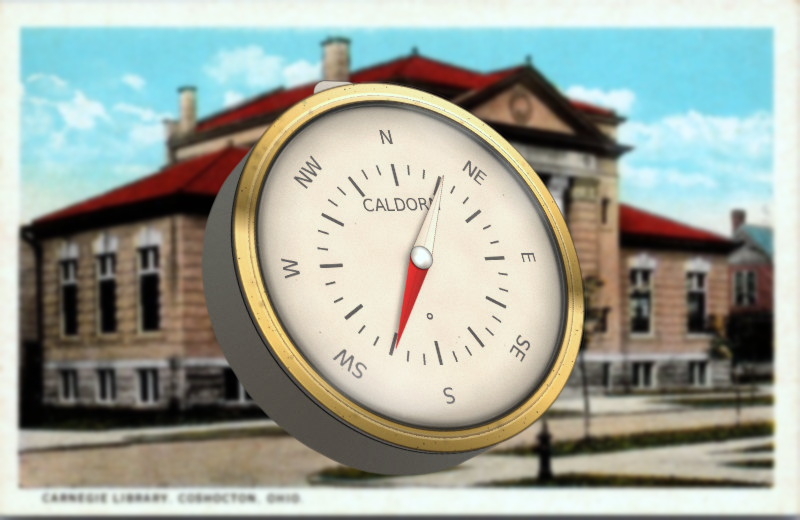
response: 210; °
